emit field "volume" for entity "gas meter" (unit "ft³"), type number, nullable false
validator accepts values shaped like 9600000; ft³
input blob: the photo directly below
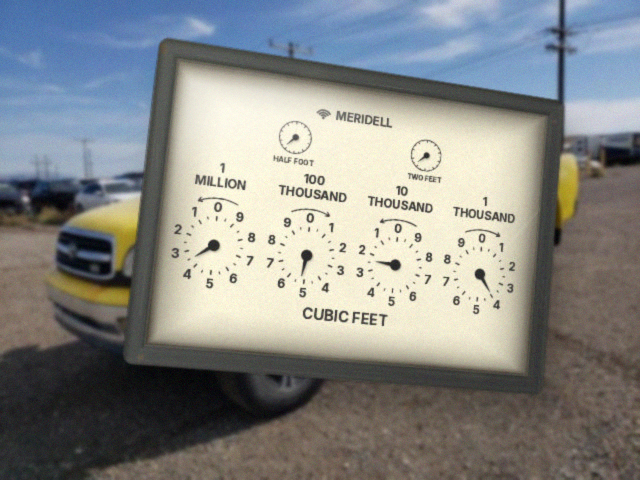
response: 352400; ft³
